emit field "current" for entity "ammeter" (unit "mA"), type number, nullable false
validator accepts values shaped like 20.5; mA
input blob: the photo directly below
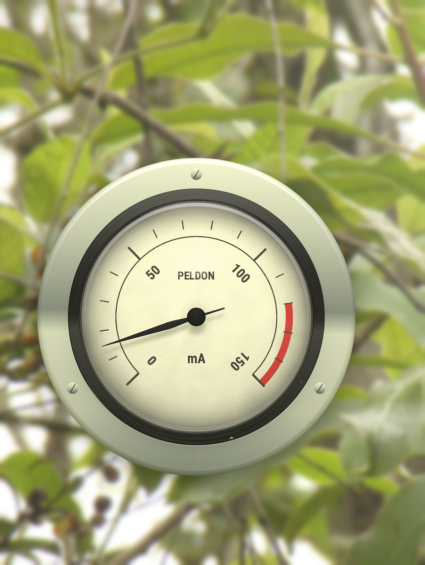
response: 15; mA
